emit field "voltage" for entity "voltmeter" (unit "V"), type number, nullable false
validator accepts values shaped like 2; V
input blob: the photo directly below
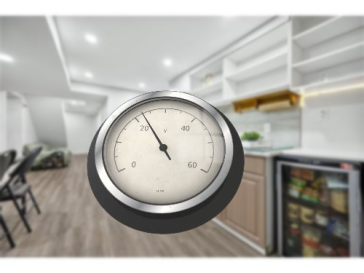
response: 22.5; V
